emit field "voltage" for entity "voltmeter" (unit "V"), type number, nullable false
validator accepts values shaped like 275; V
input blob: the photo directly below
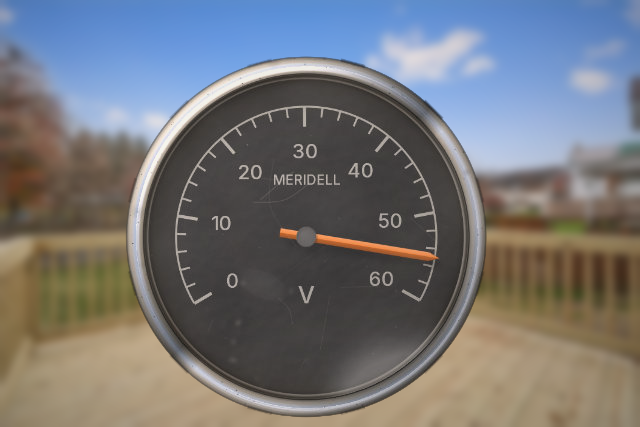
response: 55; V
